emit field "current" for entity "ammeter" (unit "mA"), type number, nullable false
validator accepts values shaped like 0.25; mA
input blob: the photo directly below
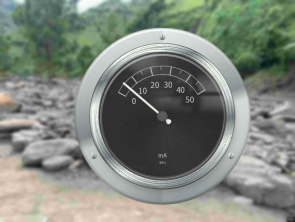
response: 5; mA
